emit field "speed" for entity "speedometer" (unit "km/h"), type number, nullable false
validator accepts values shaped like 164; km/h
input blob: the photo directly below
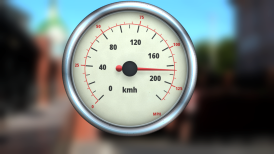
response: 185; km/h
